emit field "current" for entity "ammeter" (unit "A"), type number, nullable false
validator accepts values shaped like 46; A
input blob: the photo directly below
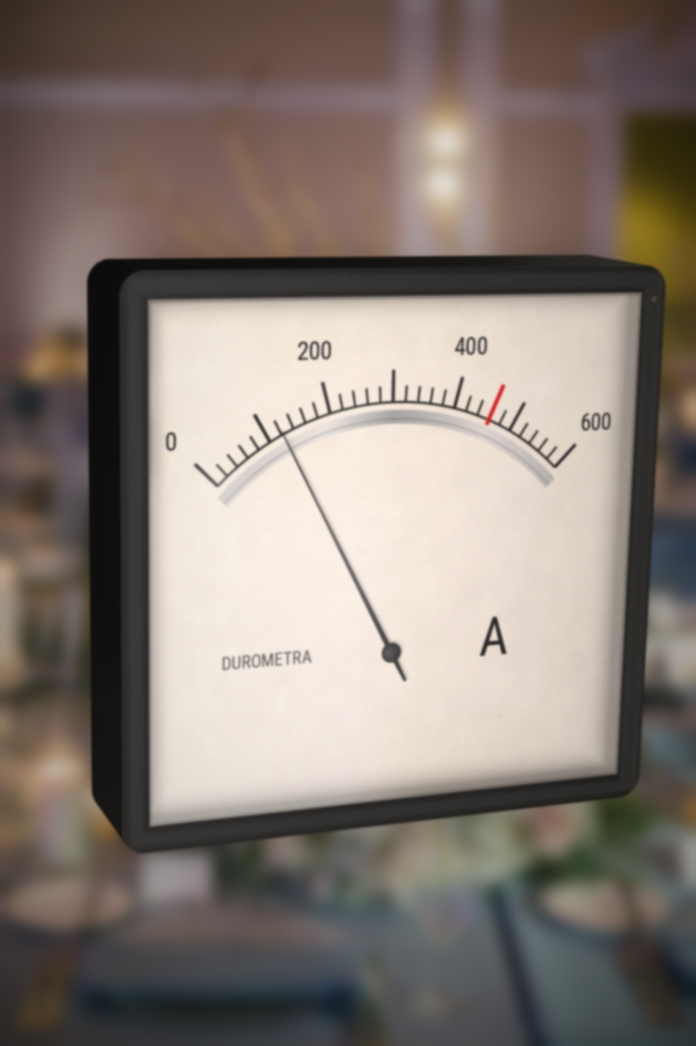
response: 120; A
